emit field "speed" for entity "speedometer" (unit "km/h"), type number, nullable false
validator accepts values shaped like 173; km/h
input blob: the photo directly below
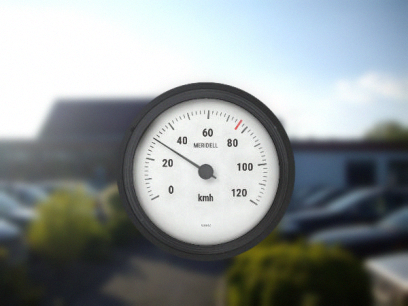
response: 30; km/h
